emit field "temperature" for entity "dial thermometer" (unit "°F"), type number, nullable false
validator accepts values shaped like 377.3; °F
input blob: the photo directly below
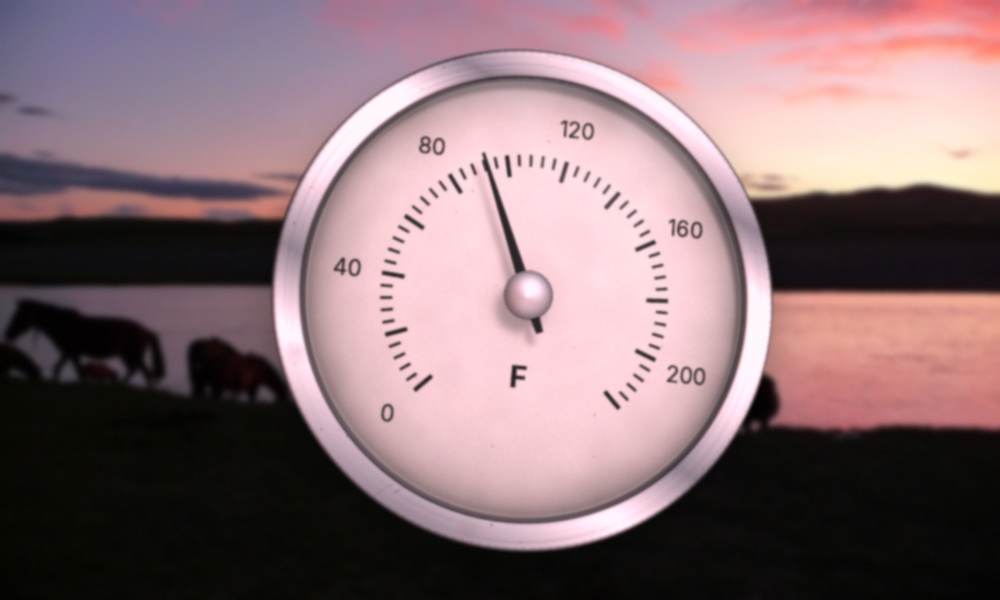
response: 92; °F
